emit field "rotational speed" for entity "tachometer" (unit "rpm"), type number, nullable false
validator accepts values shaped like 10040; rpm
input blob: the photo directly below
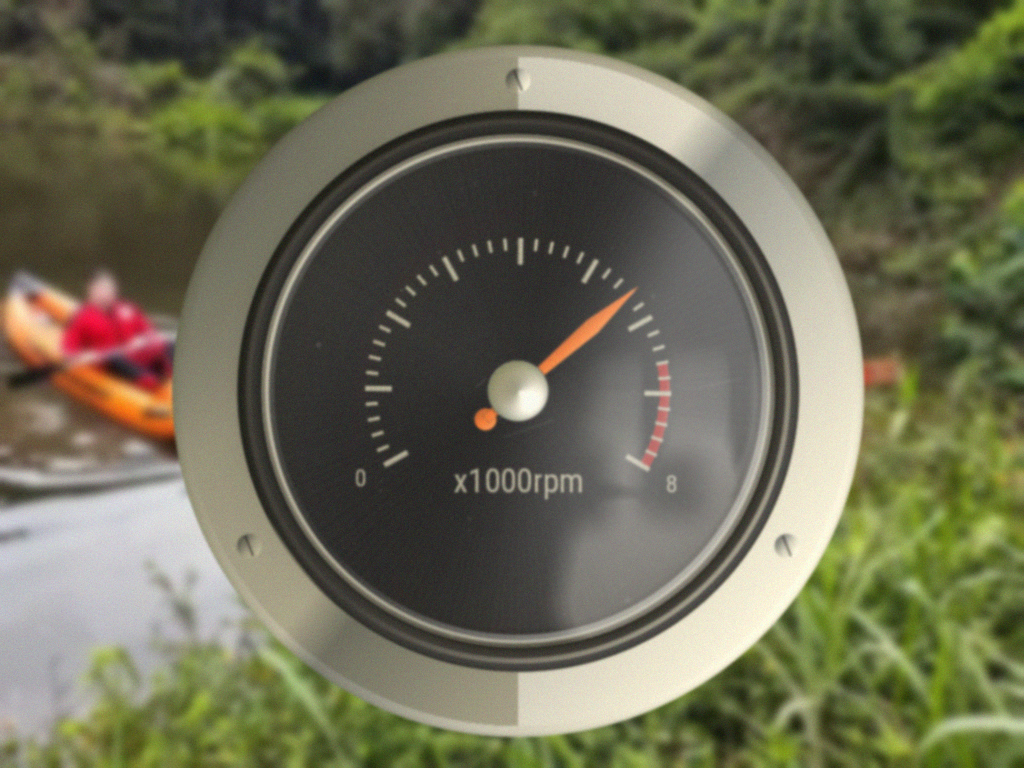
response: 5600; rpm
